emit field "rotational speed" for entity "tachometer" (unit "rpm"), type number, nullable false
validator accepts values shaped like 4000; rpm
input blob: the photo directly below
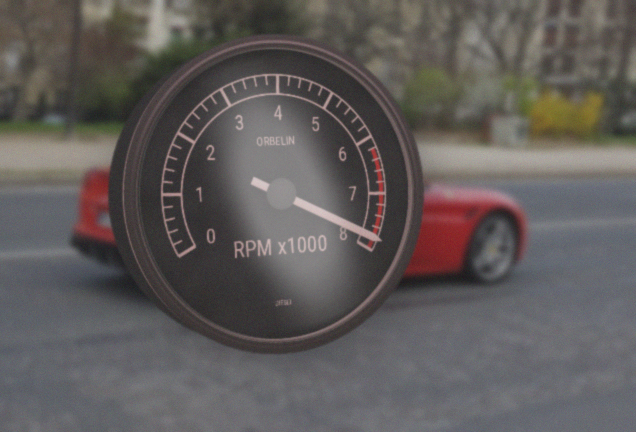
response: 7800; rpm
